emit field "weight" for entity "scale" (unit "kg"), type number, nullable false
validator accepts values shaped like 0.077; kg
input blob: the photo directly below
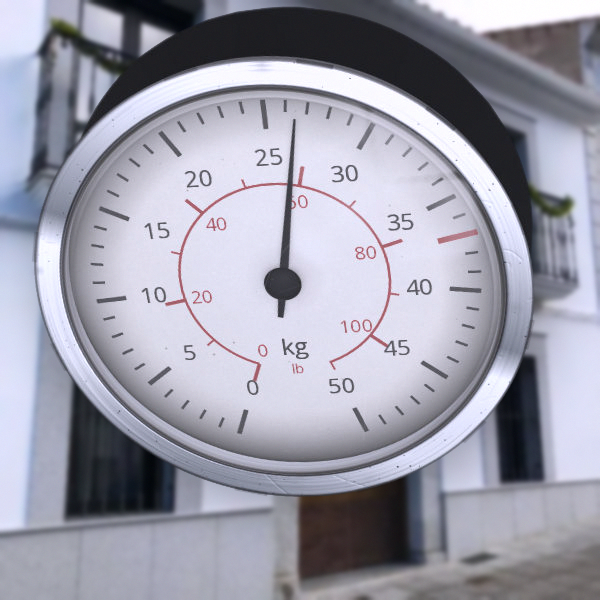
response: 26.5; kg
